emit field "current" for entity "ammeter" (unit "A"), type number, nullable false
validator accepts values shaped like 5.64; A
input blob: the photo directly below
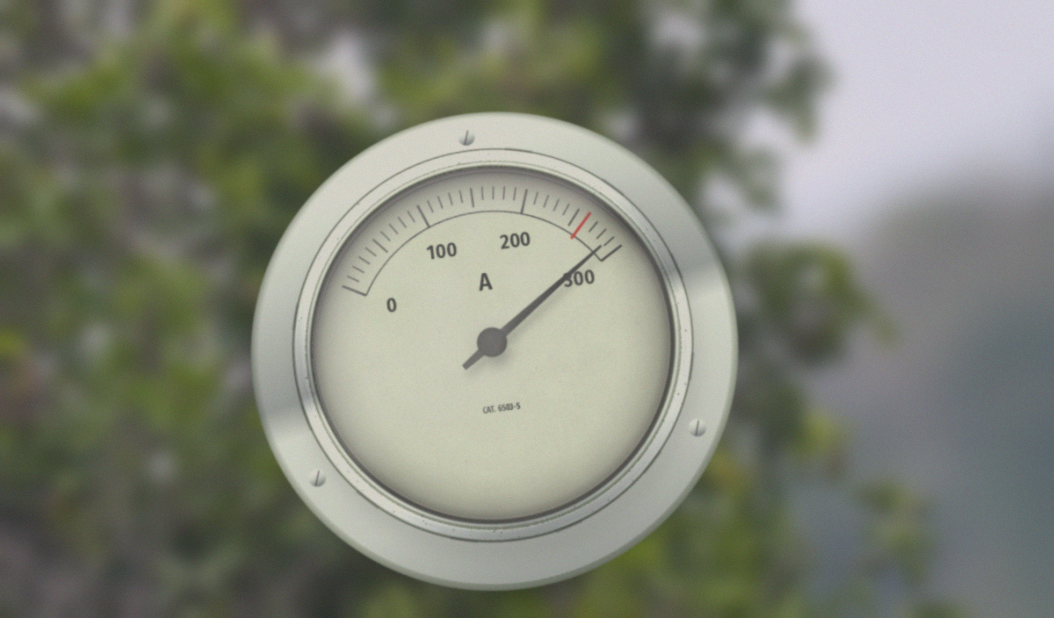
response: 290; A
